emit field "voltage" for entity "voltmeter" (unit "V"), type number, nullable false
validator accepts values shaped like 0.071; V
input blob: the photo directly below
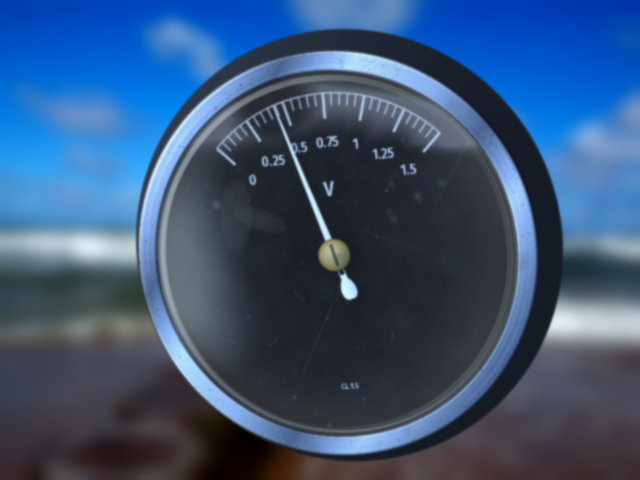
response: 0.45; V
